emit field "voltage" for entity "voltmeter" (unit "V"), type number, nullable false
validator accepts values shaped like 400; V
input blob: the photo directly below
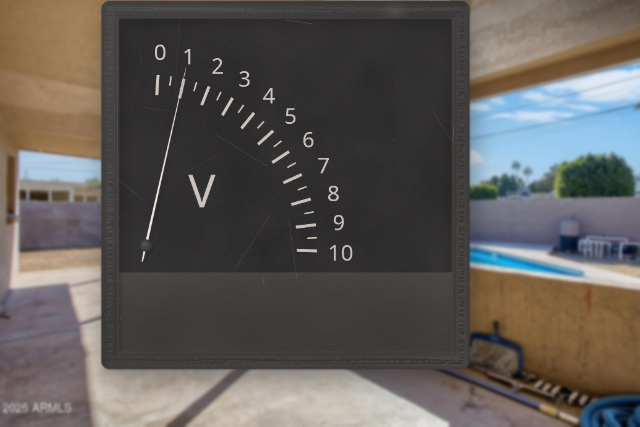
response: 1; V
